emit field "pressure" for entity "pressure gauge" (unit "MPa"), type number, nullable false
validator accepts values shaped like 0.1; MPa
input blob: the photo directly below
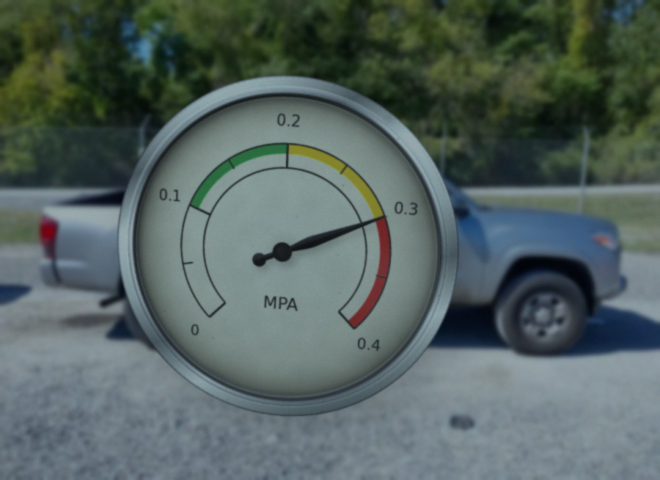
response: 0.3; MPa
